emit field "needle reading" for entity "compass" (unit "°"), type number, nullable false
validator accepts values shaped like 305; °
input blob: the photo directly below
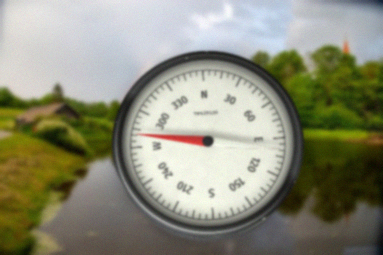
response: 280; °
